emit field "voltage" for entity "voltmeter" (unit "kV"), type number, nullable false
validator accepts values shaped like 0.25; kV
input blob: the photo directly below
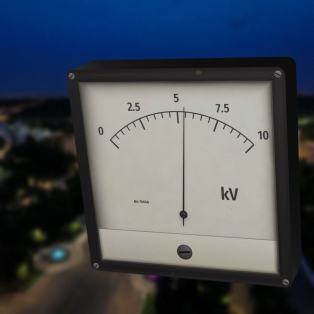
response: 5.5; kV
